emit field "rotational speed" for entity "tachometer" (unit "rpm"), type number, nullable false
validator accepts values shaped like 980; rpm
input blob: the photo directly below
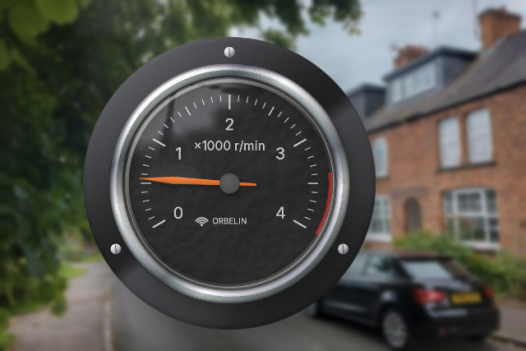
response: 550; rpm
